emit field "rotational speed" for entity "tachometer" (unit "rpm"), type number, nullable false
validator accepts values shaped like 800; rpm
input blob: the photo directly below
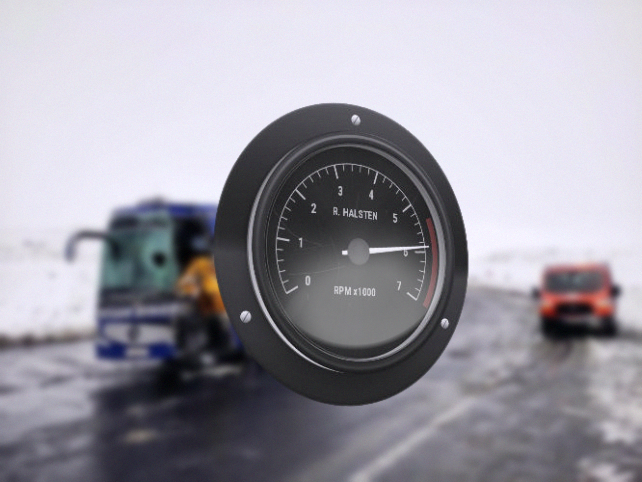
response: 5900; rpm
